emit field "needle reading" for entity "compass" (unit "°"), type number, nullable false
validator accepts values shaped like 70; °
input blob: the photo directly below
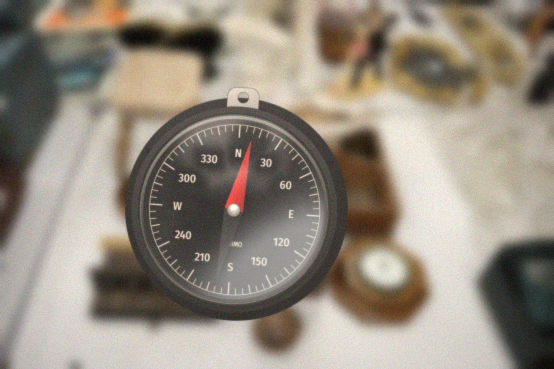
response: 10; °
